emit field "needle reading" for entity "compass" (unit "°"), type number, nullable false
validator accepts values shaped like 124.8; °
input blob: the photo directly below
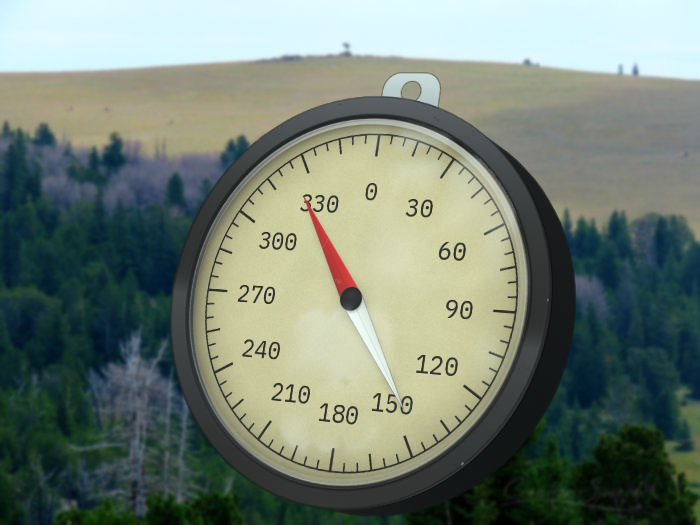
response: 325; °
